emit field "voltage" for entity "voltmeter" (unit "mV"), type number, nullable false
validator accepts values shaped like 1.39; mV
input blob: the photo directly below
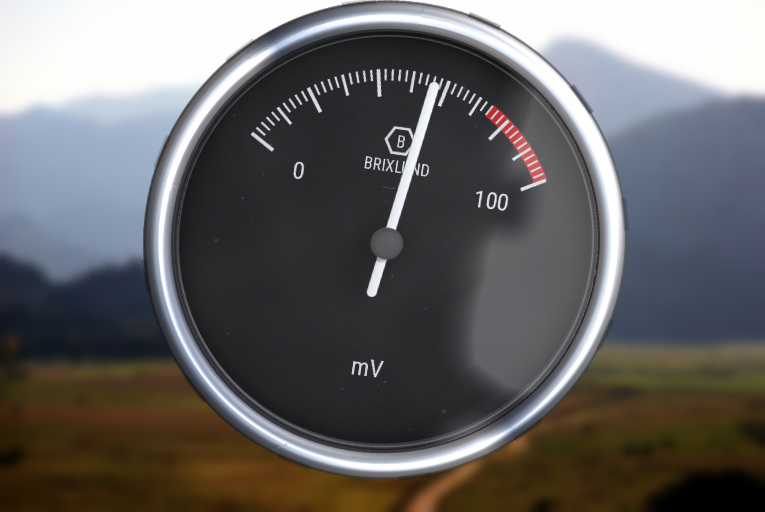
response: 56; mV
